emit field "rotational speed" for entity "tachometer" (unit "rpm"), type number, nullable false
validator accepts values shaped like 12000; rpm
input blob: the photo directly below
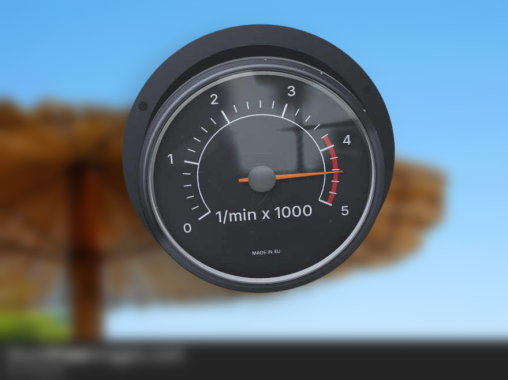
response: 4400; rpm
